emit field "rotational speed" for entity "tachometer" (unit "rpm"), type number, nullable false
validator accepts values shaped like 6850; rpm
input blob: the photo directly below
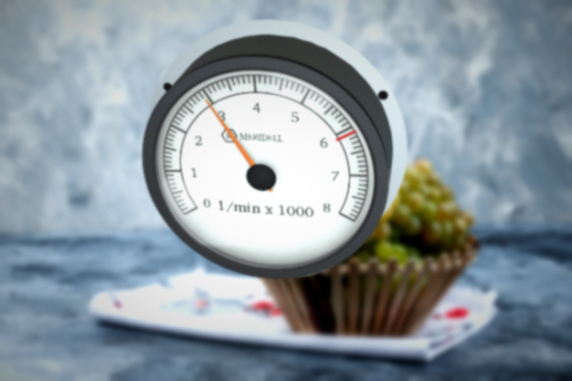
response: 3000; rpm
